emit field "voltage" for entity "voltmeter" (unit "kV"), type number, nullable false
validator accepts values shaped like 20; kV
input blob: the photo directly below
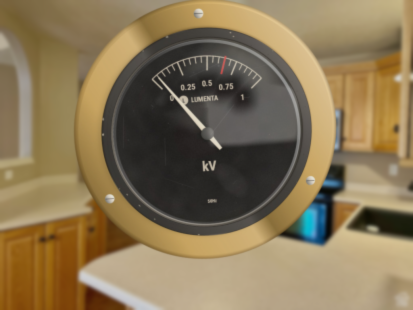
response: 0.05; kV
